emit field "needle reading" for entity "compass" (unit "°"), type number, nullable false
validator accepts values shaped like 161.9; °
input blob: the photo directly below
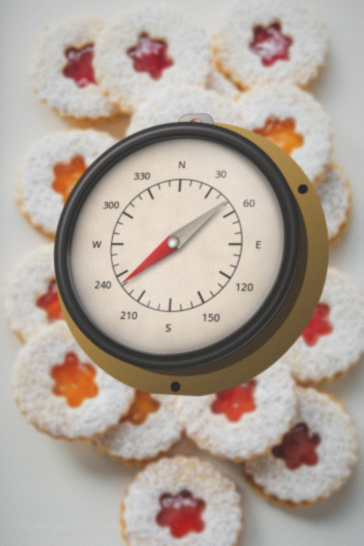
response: 230; °
